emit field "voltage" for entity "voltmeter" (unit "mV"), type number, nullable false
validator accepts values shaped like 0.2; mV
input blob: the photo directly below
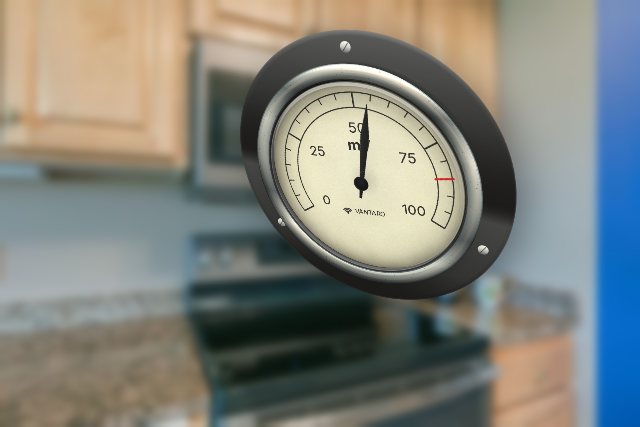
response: 55; mV
